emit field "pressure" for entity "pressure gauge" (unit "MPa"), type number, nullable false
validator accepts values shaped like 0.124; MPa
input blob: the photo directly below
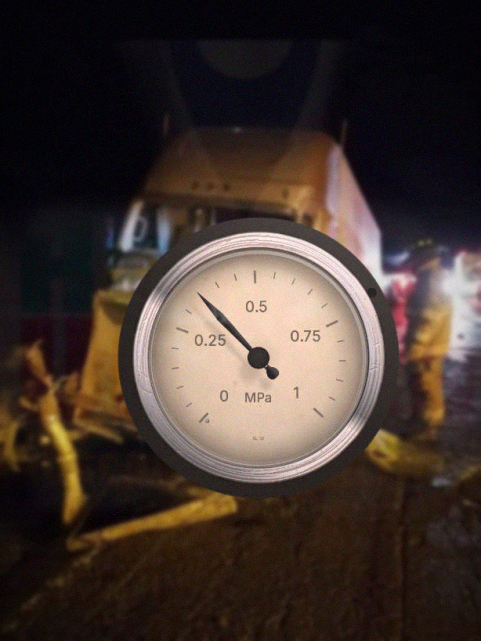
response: 0.35; MPa
